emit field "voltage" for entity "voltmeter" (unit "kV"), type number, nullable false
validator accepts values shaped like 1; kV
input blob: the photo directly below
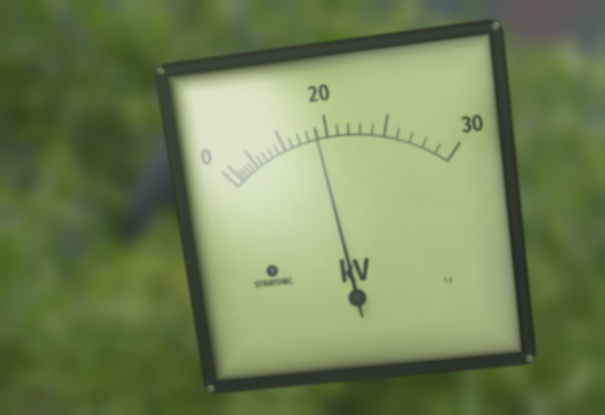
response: 19; kV
